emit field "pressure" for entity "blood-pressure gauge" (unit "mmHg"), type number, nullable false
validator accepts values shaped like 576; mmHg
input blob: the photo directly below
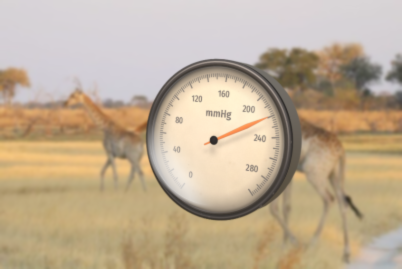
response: 220; mmHg
